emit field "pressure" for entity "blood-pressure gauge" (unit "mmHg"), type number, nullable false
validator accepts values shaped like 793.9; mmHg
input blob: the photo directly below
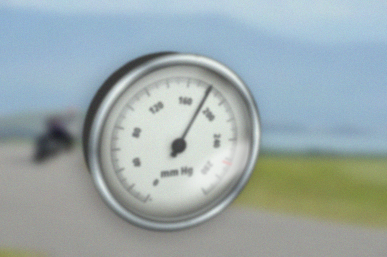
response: 180; mmHg
